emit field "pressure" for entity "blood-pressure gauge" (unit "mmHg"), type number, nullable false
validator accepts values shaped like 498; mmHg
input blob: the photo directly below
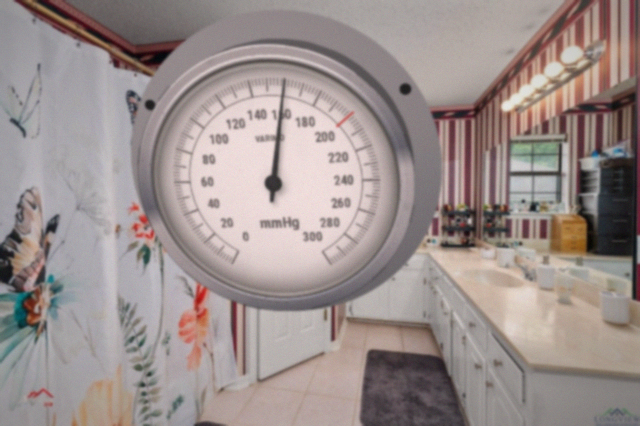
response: 160; mmHg
